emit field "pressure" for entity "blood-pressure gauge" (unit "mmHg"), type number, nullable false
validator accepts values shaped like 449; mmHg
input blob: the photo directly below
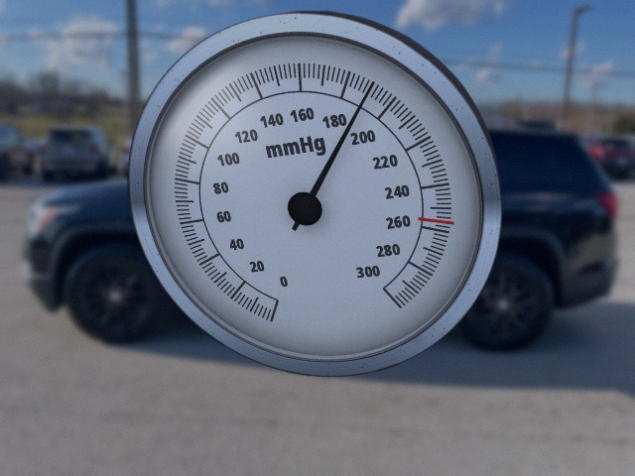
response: 190; mmHg
